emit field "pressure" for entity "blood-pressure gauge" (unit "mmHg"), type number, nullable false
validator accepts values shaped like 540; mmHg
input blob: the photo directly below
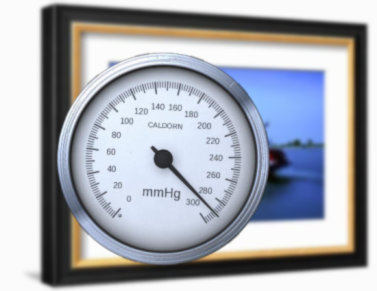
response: 290; mmHg
